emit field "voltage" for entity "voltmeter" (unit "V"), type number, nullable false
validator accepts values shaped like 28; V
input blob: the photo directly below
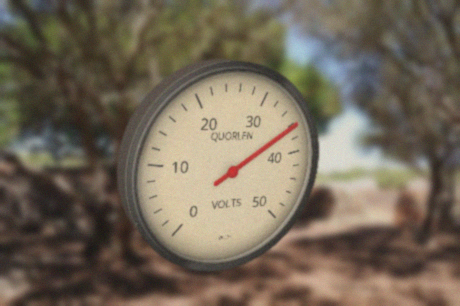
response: 36; V
